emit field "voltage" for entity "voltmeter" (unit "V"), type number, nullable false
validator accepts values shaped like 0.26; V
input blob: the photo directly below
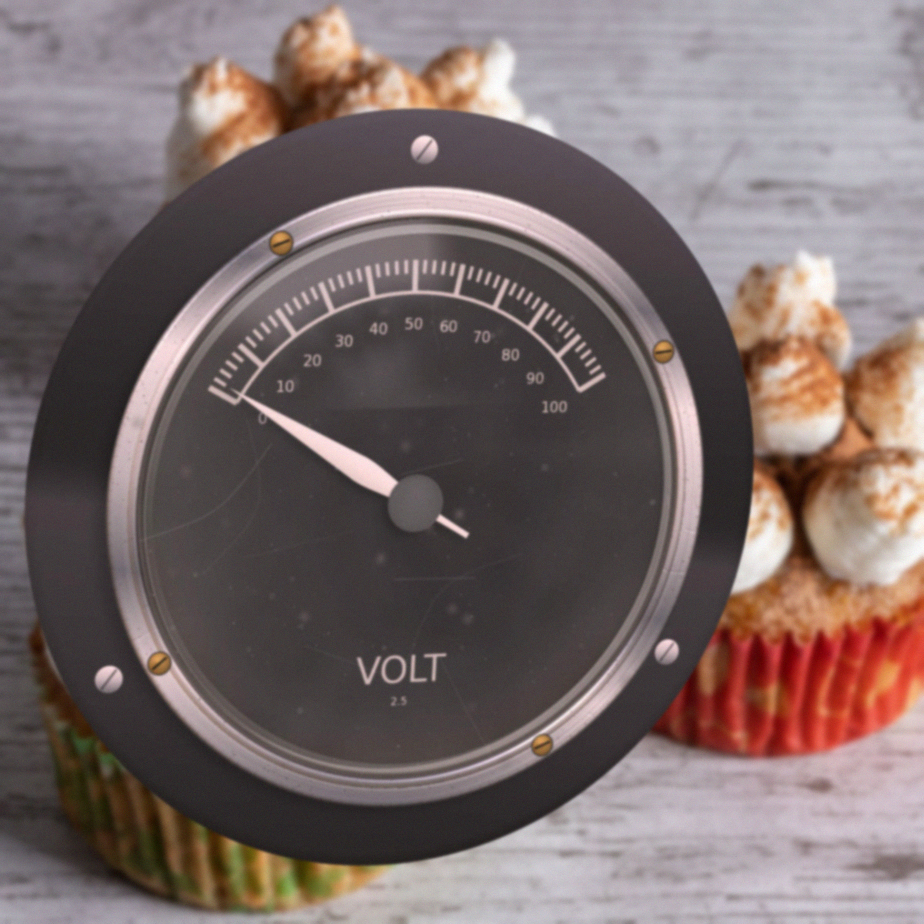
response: 2; V
